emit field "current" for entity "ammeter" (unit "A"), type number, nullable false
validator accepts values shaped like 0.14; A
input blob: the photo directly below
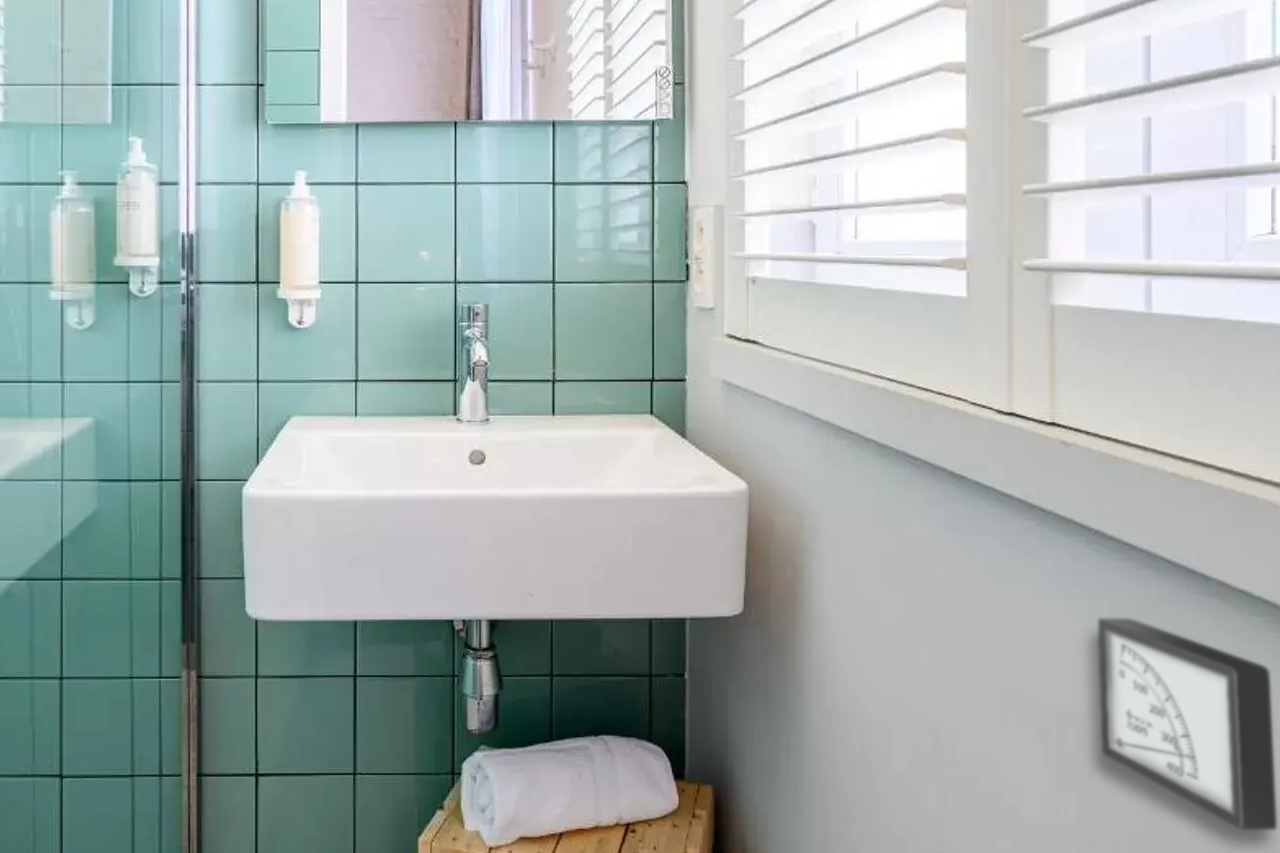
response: 350; A
